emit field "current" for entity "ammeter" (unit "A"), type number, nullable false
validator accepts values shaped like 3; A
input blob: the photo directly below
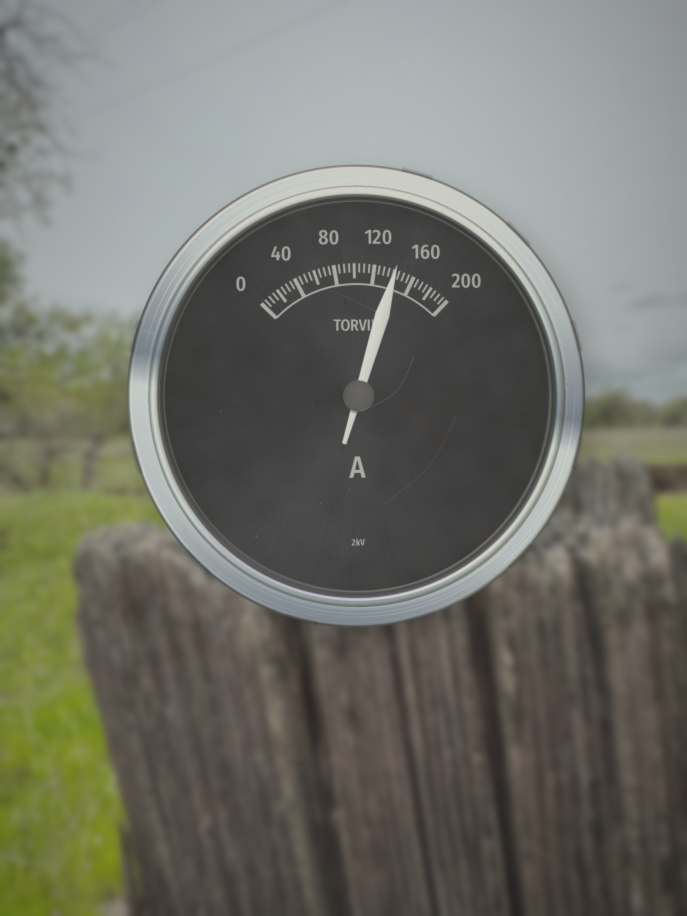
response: 140; A
